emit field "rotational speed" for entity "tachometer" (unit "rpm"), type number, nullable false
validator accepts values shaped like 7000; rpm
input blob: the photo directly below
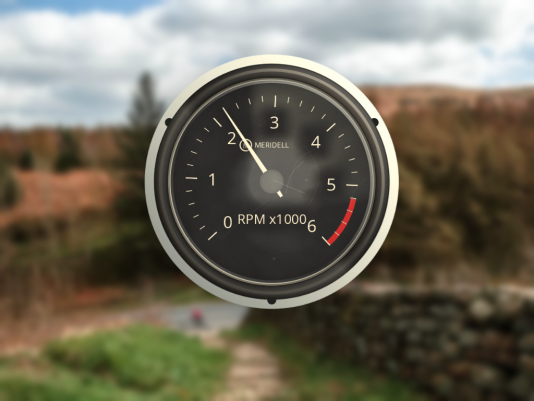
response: 2200; rpm
